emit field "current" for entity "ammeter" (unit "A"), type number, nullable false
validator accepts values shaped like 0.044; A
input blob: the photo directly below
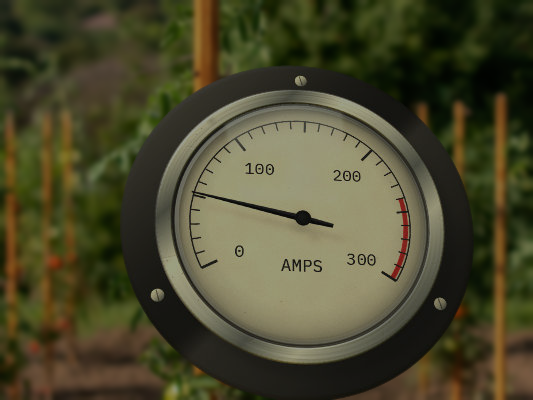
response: 50; A
